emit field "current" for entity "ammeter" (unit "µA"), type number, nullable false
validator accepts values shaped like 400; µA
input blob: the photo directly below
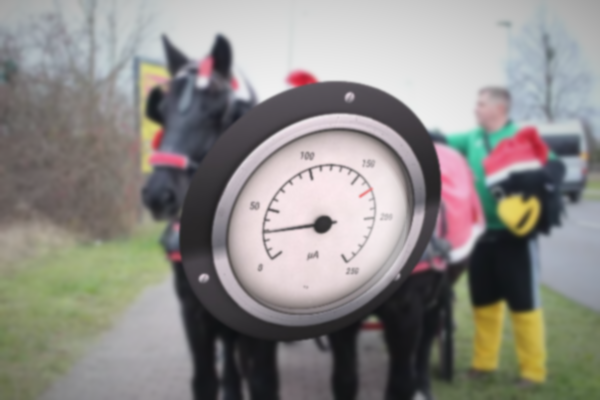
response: 30; µA
